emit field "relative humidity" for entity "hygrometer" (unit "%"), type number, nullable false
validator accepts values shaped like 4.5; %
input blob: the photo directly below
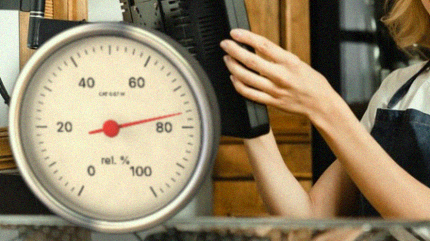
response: 76; %
